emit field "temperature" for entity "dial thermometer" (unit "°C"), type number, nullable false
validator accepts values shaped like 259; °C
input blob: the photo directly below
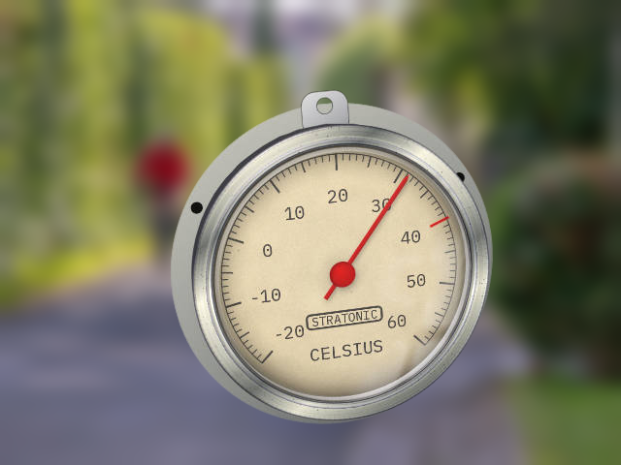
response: 31; °C
